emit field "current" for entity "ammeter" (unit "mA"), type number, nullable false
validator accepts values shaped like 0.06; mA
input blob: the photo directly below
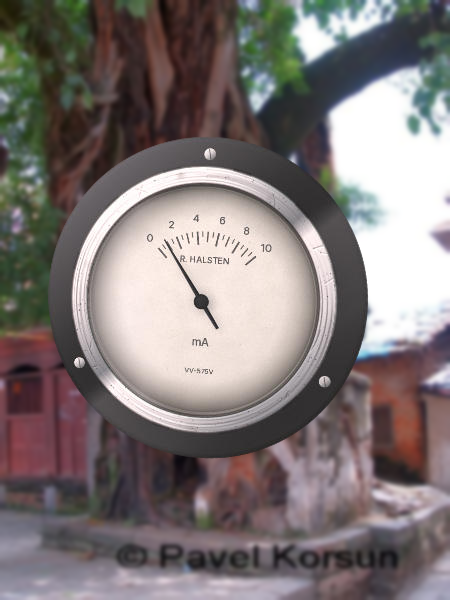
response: 1; mA
